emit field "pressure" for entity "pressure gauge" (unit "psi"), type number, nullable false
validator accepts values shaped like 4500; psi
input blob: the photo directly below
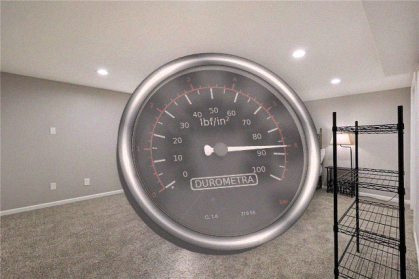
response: 87.5; psi
